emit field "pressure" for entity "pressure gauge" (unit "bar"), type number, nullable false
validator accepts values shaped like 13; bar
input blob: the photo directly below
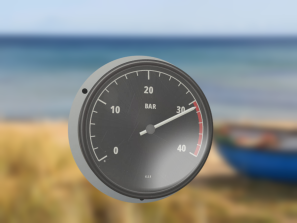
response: 31; bar
